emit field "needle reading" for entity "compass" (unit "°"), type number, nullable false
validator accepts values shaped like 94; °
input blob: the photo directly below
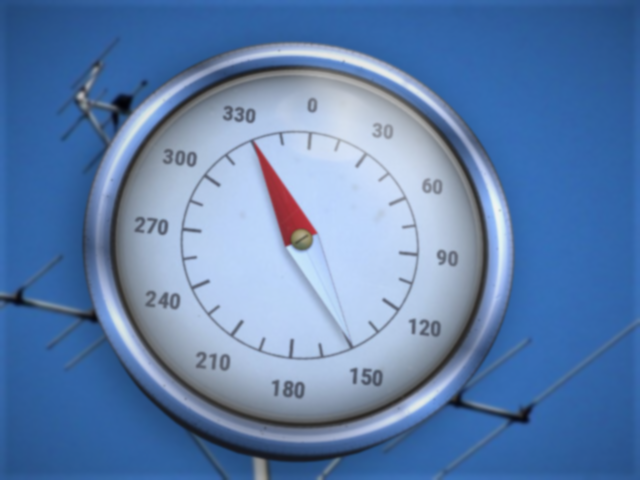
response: 330; °
